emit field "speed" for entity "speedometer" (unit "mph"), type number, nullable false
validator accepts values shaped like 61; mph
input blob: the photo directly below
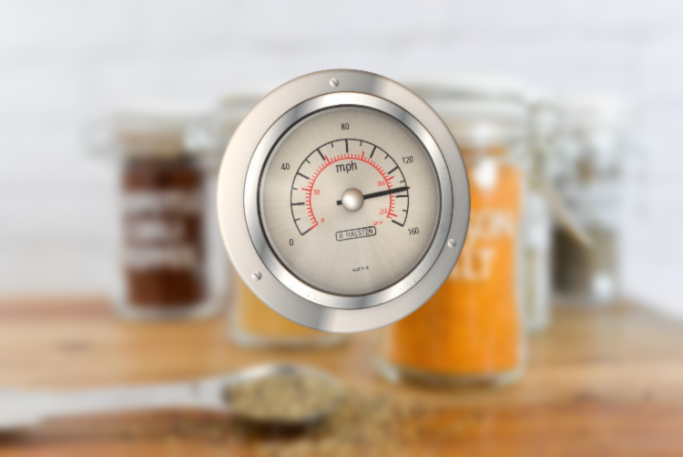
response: 135; mph
